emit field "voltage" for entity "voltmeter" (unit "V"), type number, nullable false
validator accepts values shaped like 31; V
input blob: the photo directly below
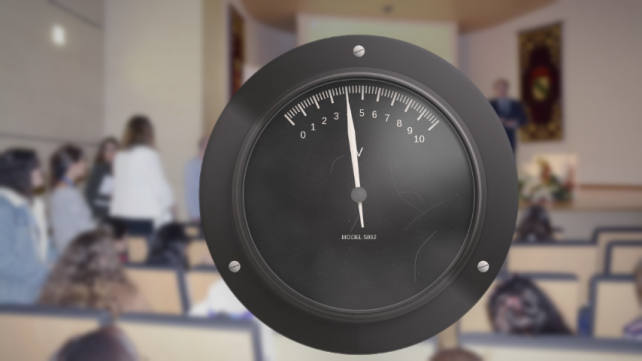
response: 4; V
